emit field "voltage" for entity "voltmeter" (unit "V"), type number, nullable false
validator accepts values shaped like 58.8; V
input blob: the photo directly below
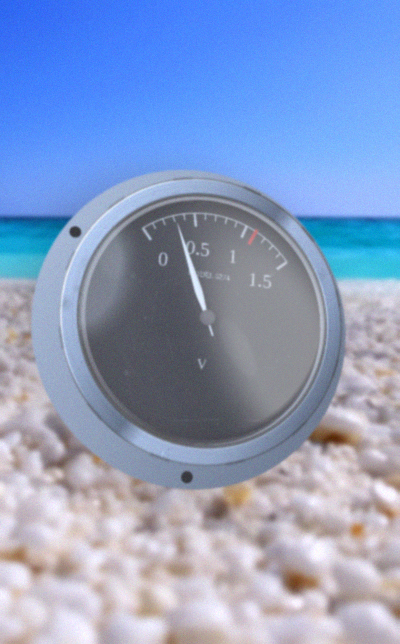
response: 0.3; V
